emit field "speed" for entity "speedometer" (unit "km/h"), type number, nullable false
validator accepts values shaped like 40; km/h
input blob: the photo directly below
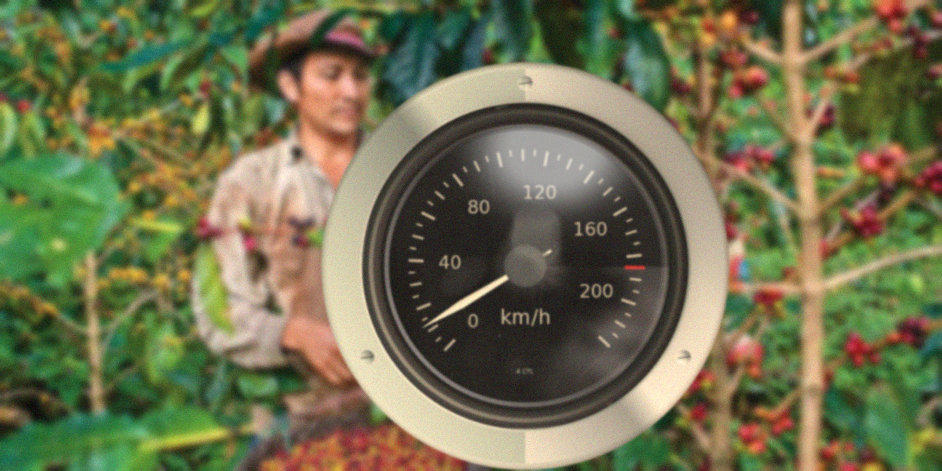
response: 12.5; km/h
